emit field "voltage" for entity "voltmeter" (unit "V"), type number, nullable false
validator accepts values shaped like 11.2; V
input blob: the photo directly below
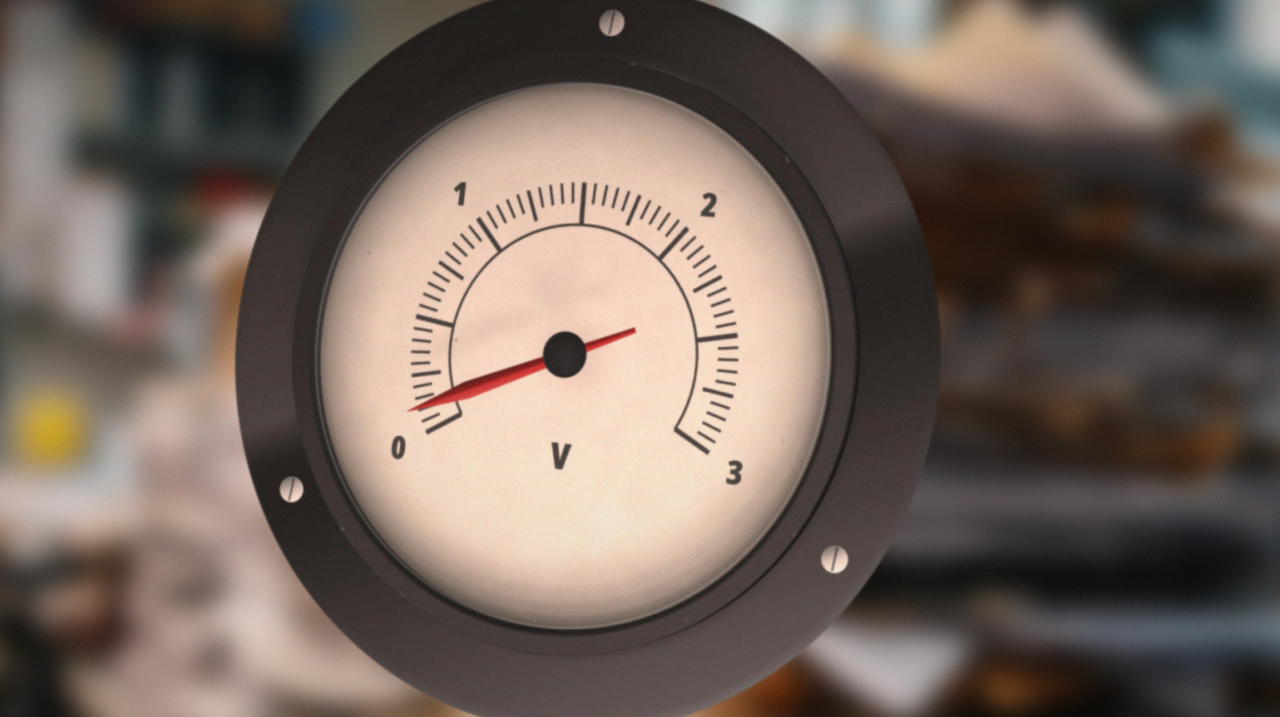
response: 0.1; V
